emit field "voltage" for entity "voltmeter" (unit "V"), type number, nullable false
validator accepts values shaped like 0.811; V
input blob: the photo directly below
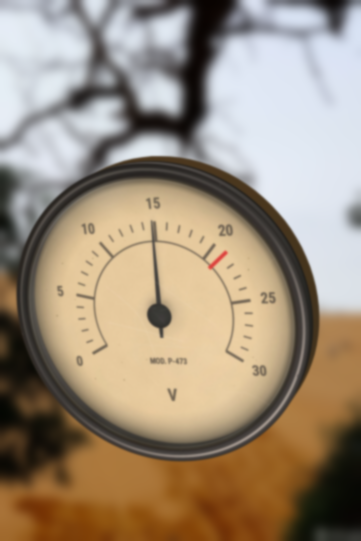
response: 15; V
